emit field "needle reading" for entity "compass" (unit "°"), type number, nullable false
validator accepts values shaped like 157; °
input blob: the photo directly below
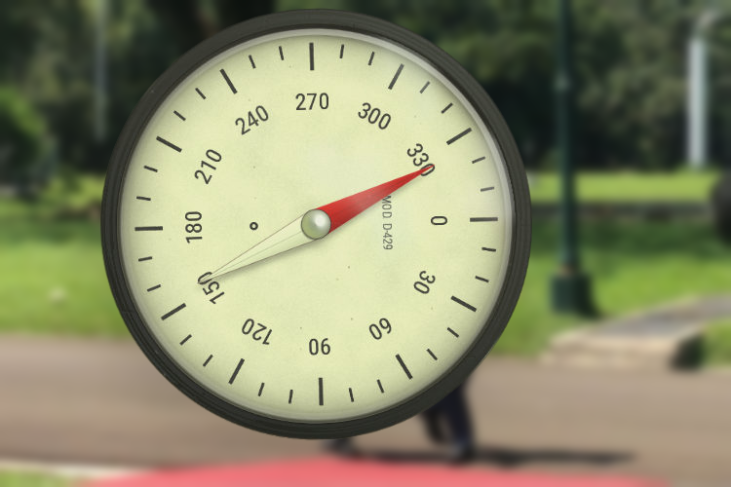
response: 335; °
